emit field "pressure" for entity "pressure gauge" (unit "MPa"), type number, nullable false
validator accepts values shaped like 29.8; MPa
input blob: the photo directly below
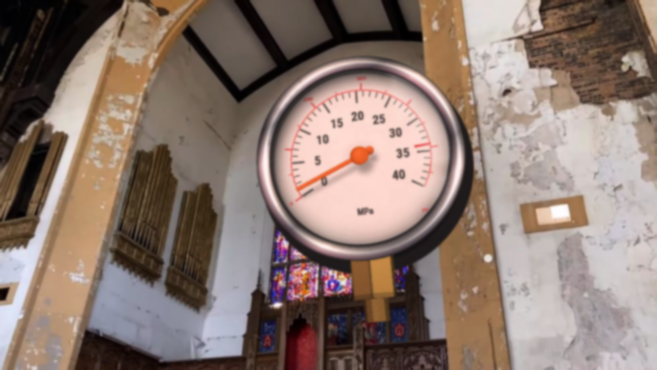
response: 1; MPa
